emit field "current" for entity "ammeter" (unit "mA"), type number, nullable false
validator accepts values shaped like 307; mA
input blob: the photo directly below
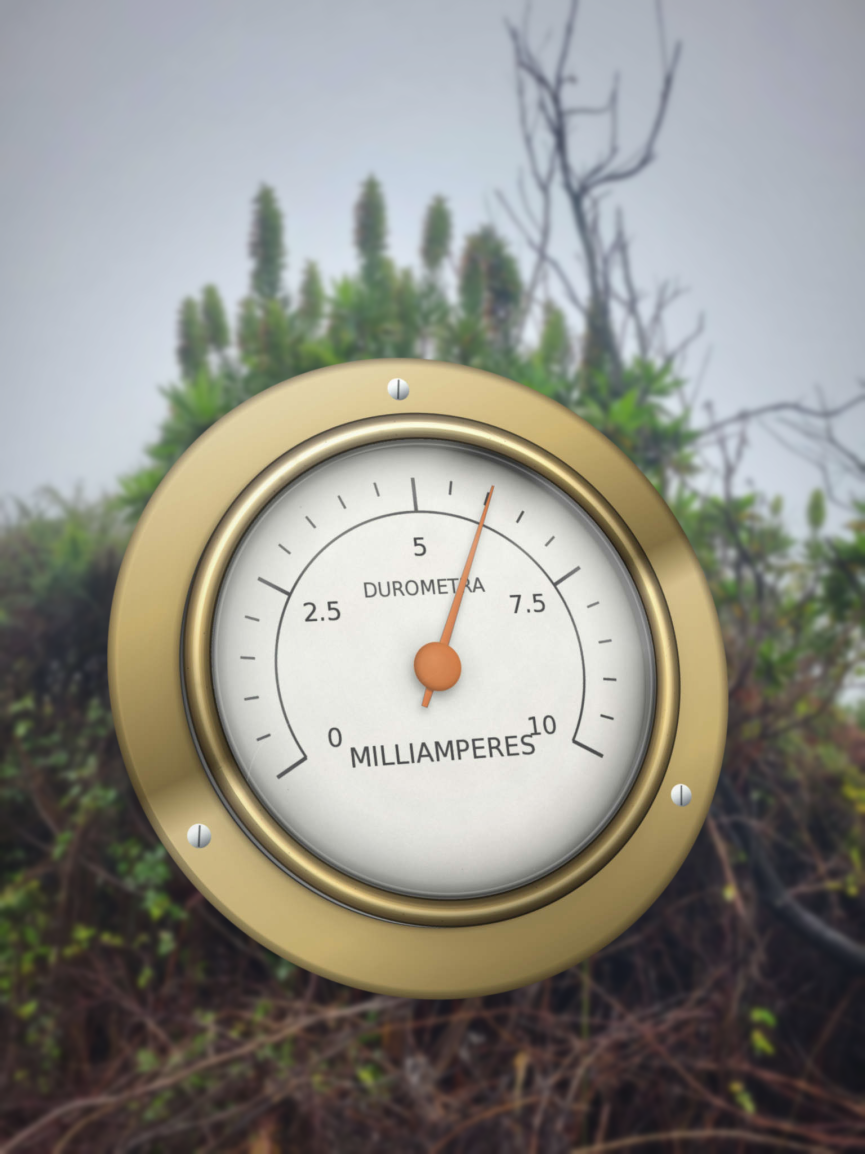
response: 6; mA
